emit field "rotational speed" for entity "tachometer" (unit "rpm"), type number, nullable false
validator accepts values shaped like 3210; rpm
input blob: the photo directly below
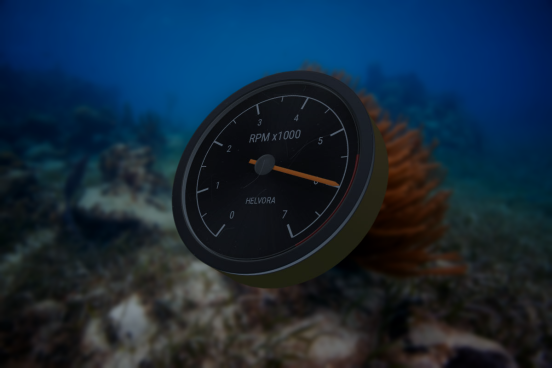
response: 6000; rpm
